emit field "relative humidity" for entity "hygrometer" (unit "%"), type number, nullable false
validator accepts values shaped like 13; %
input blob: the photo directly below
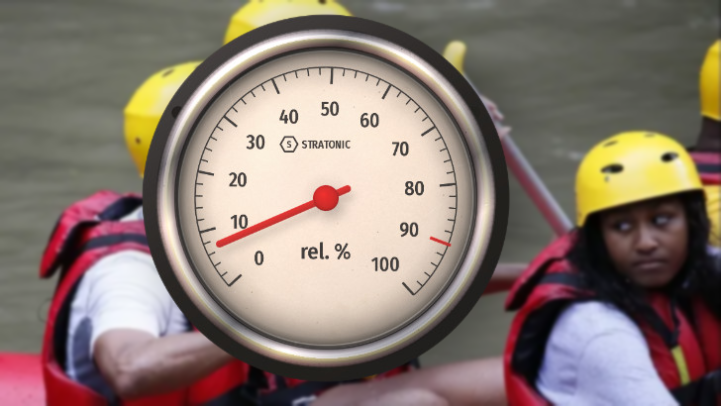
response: 7; %
